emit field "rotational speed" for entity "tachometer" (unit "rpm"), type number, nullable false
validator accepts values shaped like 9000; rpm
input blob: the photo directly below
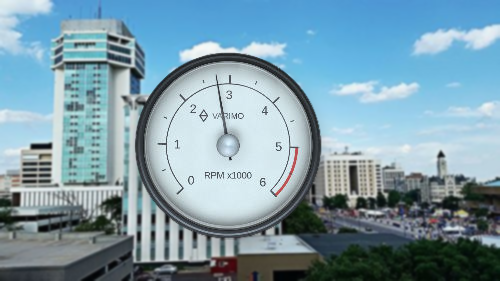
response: 2750; rpm
